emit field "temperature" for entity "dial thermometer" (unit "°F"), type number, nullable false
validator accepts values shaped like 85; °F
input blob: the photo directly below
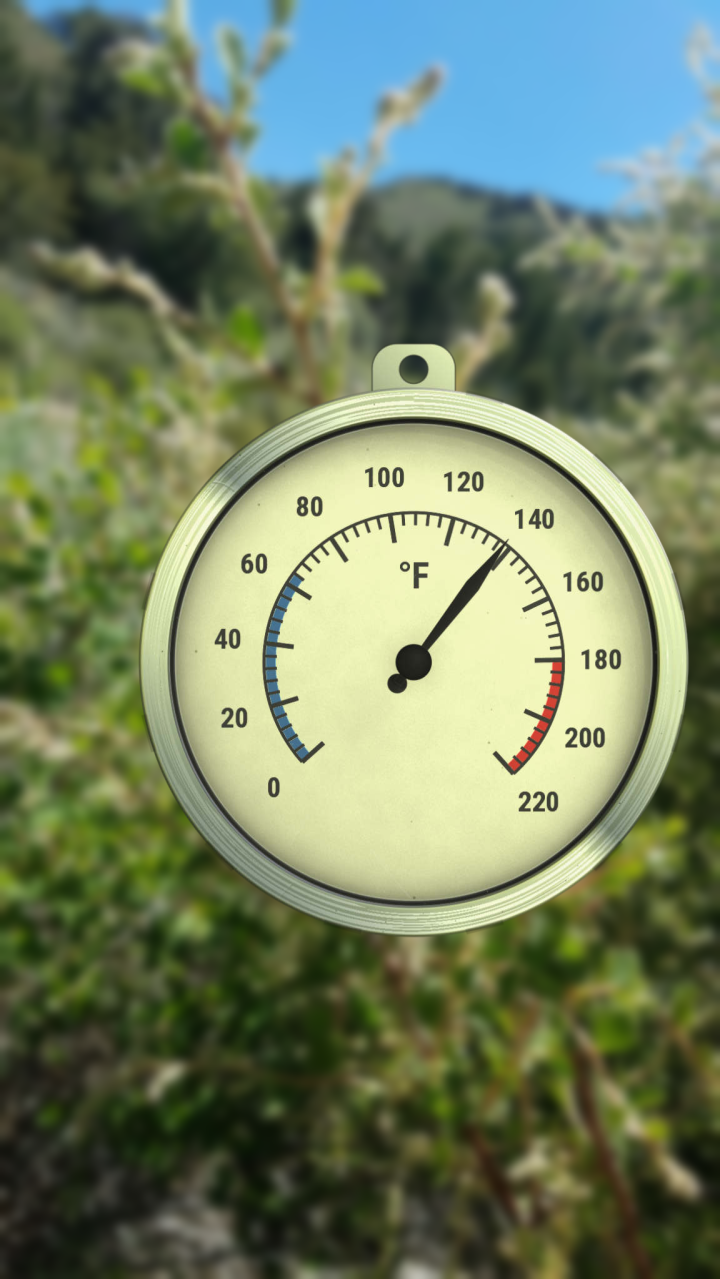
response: 138; °F
